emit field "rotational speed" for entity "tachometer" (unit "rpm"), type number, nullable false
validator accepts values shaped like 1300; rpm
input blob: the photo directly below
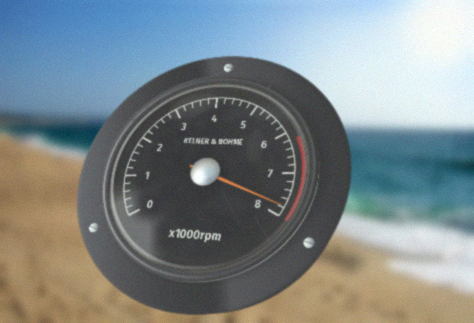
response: 7800; rpm
